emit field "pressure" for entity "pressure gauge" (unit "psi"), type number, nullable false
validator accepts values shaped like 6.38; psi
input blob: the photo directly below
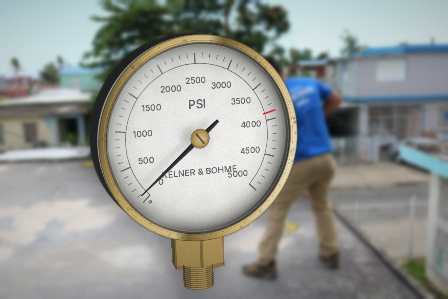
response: 100; psi
